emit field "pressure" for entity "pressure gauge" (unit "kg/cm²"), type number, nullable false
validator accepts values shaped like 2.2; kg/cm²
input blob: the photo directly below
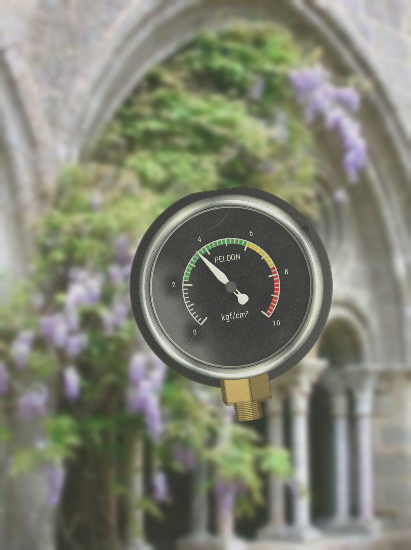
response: 3.6; kg/cm²
